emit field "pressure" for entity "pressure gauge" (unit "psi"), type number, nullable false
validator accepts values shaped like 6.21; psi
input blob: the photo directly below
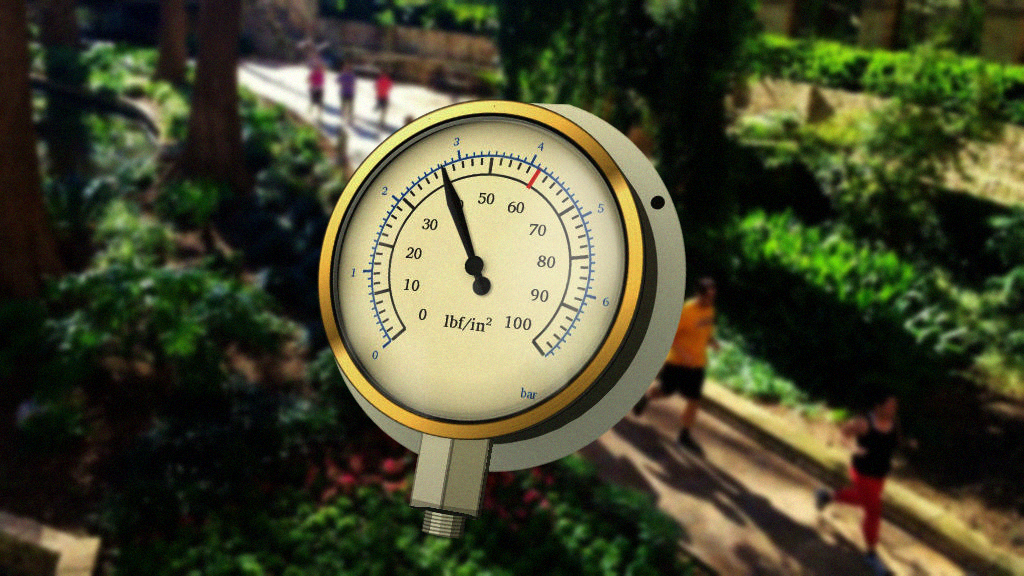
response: 40; psi
